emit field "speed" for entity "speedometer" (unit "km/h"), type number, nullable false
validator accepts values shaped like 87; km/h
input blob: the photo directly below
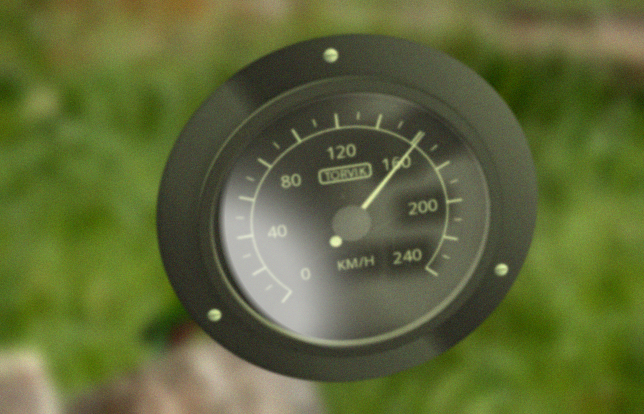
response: 160; km/h
